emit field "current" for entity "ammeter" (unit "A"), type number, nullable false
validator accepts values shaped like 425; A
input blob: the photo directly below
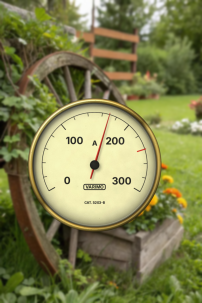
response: 170; A
